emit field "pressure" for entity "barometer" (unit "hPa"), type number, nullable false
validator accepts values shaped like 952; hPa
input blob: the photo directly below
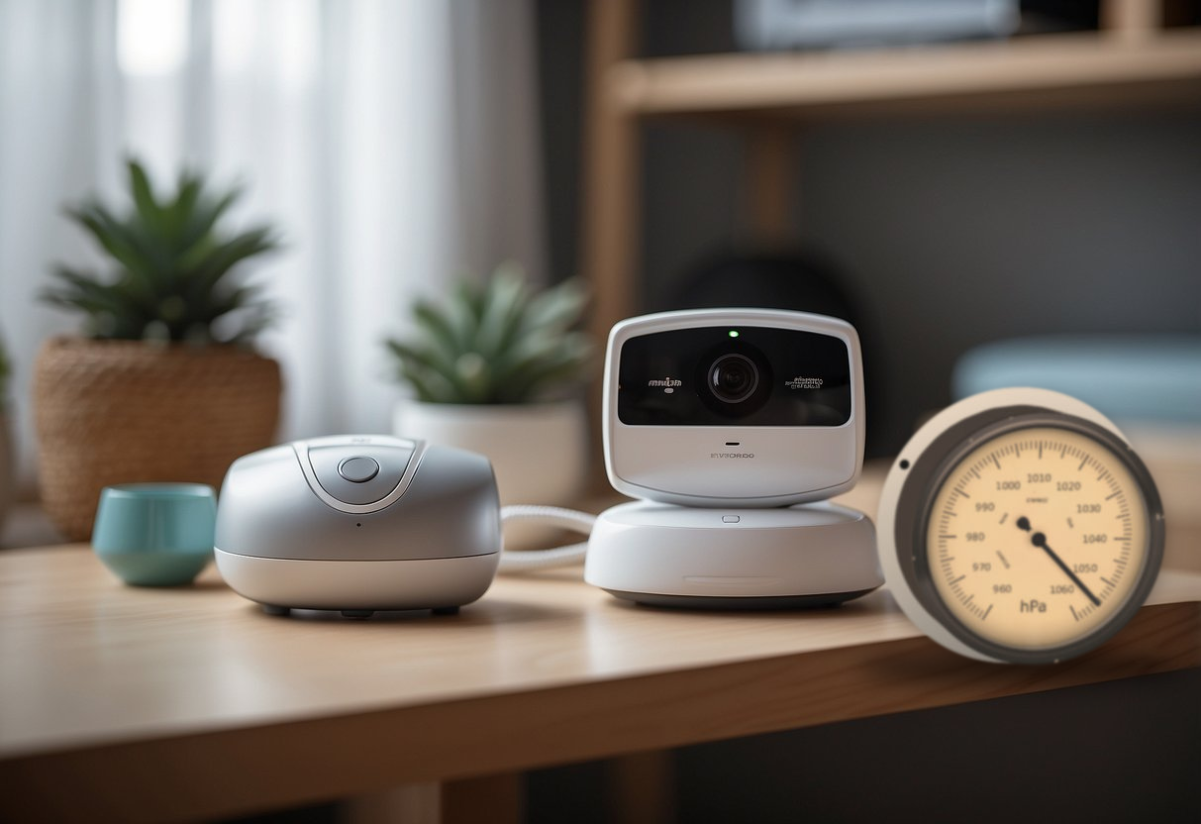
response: 1055; hPa
